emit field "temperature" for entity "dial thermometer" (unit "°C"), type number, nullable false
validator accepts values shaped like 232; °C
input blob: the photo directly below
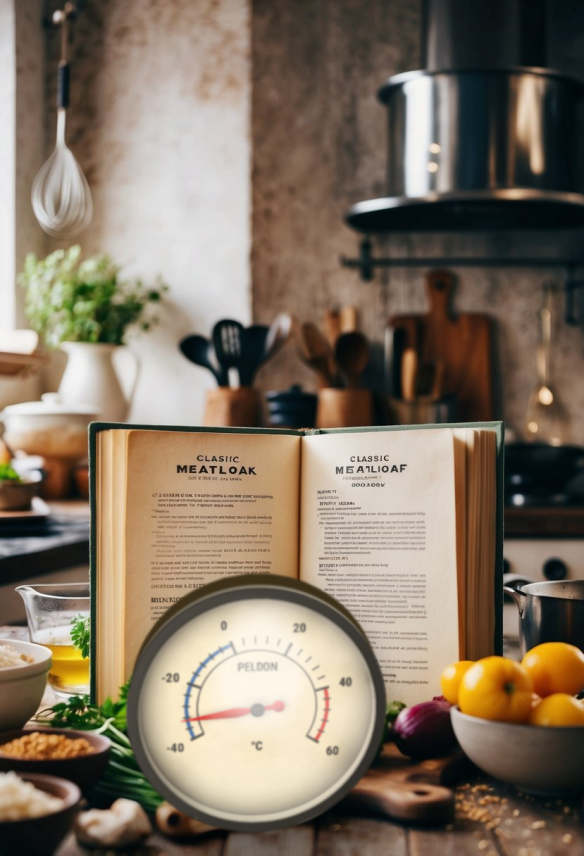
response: -32; °C
